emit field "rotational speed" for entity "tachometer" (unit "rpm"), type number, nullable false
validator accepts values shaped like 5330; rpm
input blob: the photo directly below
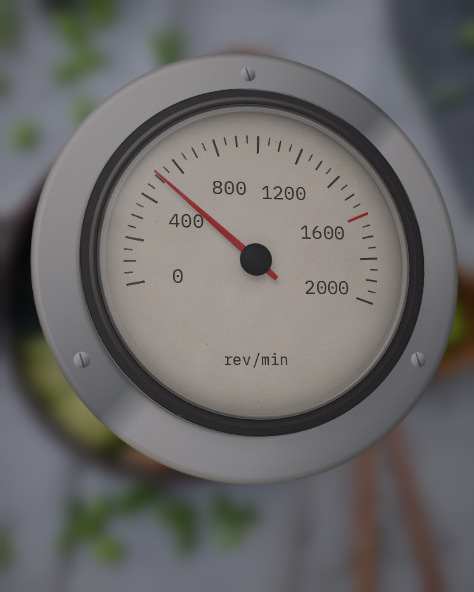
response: 500; rpm
